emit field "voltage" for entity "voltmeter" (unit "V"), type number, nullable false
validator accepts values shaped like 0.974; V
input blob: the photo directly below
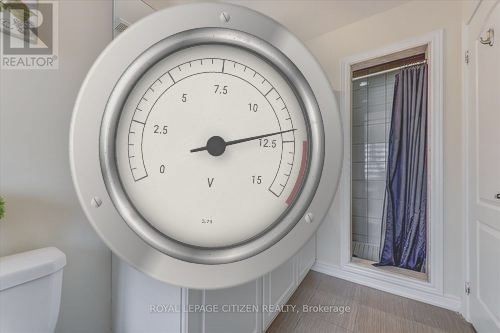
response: 12; V
